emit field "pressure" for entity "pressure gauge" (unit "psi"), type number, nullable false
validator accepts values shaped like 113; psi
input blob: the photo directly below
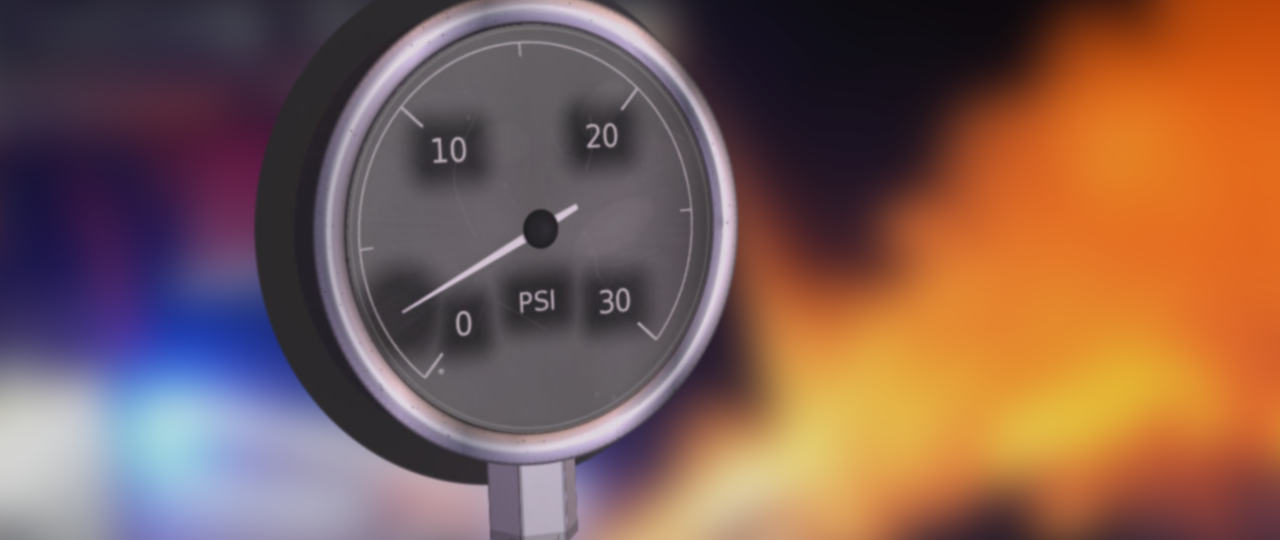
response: 2.5; psi
